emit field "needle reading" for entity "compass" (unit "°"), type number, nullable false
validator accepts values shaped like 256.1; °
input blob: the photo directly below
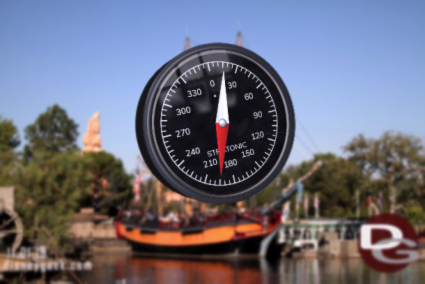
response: 195; °
